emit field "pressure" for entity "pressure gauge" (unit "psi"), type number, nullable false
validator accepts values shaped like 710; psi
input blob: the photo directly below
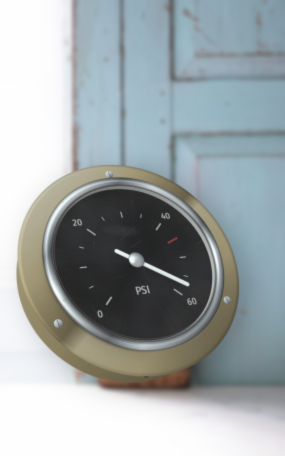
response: 57.5; psi
